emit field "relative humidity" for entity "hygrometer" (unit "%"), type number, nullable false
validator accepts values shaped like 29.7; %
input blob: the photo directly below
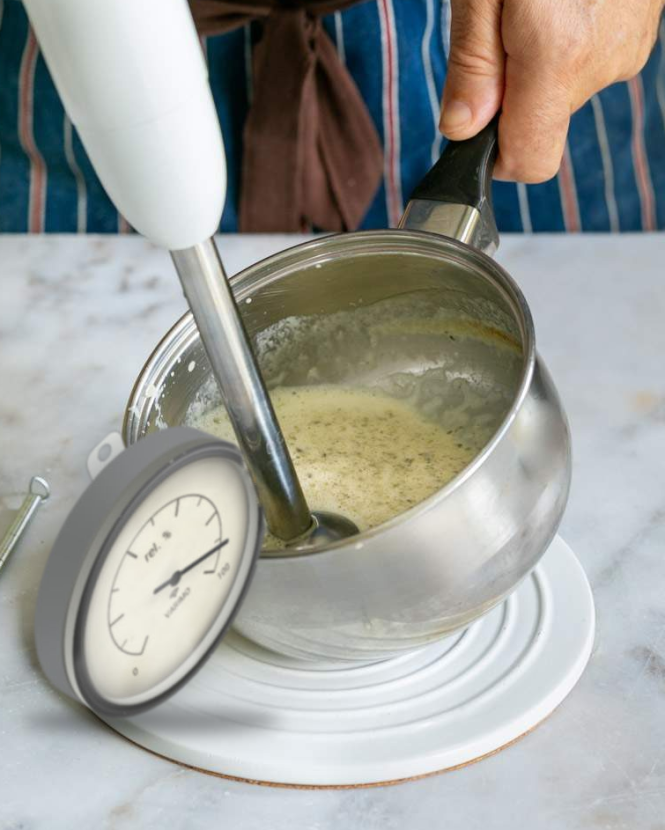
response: 90; %
